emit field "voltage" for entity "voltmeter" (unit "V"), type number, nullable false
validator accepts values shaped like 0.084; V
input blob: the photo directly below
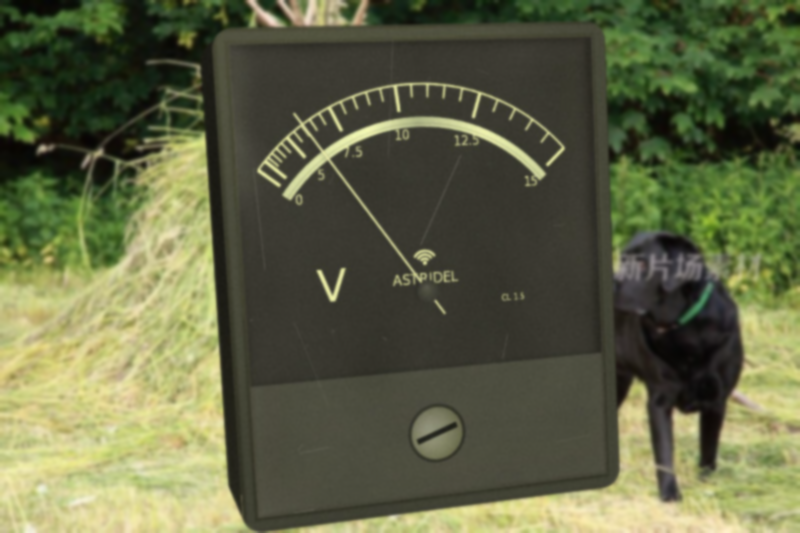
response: 6; V
